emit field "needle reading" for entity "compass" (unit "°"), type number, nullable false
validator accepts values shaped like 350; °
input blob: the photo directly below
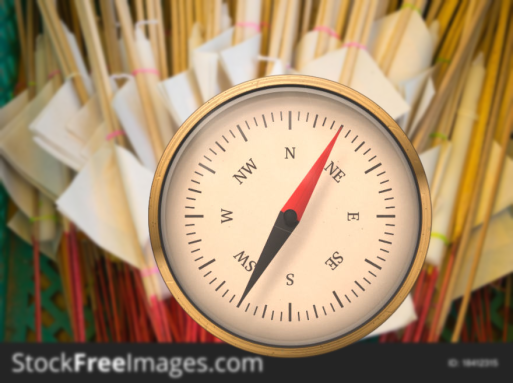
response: 30; °
